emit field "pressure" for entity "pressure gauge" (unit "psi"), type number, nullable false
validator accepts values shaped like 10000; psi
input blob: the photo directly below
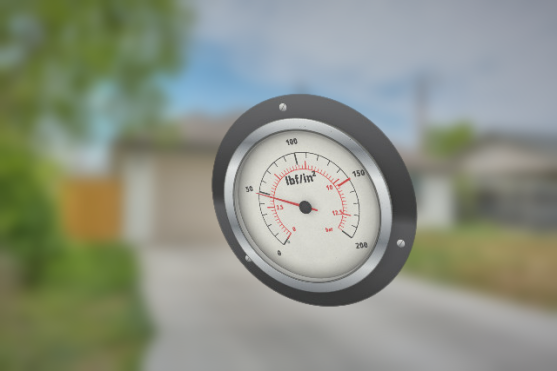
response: 50; psi
